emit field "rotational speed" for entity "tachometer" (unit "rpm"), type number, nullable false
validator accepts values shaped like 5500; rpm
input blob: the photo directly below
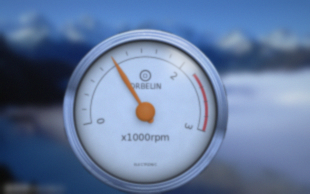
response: 1000; rpm
